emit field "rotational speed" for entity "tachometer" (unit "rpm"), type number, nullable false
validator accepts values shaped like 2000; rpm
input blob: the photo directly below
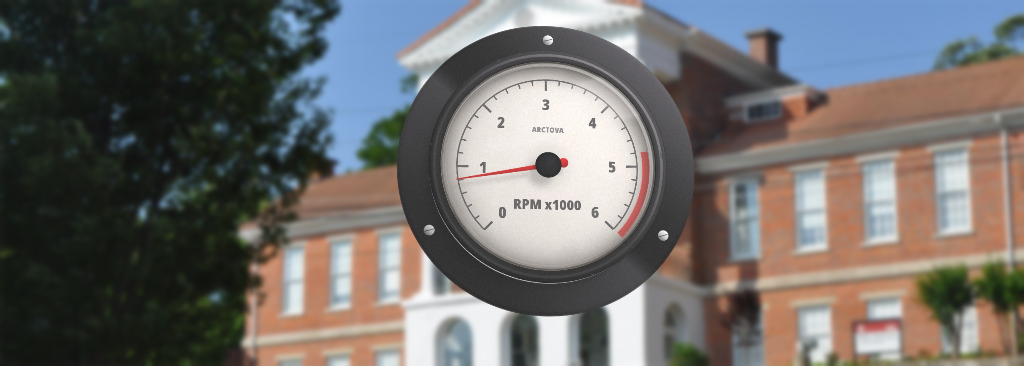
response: 800; rpm
